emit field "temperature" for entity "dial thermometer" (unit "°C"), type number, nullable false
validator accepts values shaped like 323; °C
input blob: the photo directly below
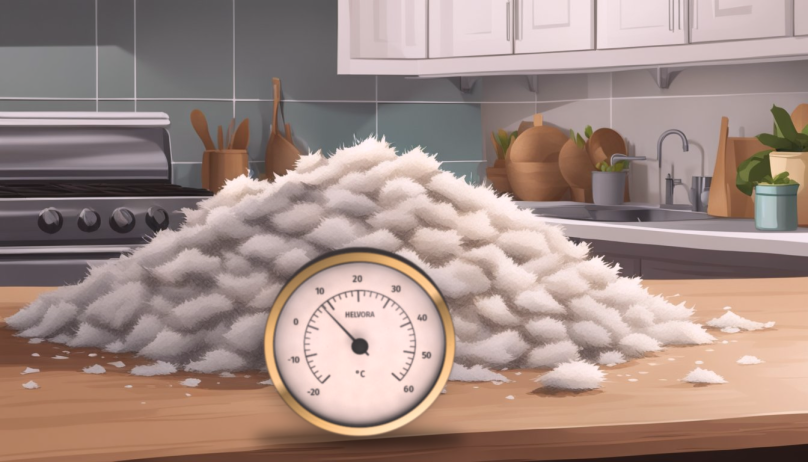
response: 8; °C
